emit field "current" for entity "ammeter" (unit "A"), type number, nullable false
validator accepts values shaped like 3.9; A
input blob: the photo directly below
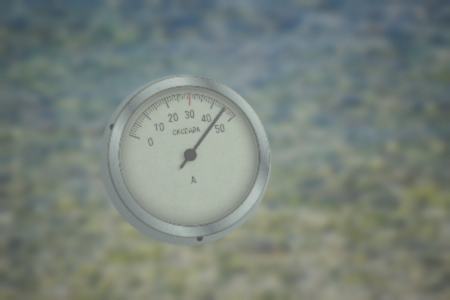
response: 45; A
